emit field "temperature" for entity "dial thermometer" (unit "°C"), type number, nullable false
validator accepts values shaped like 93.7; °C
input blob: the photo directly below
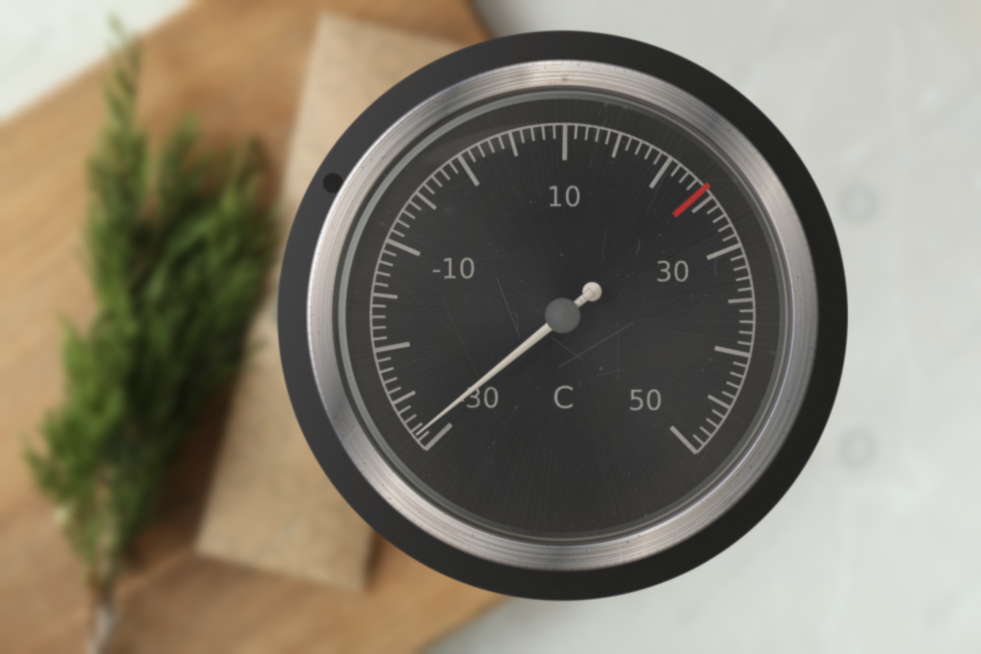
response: -28.5; °C
